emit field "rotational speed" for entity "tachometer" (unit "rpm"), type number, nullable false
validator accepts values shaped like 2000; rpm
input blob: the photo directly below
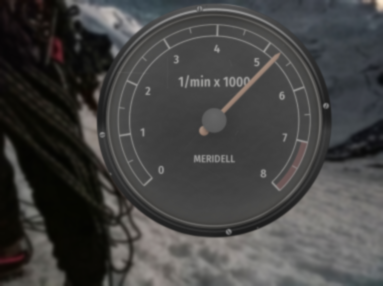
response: 5250; rpm
